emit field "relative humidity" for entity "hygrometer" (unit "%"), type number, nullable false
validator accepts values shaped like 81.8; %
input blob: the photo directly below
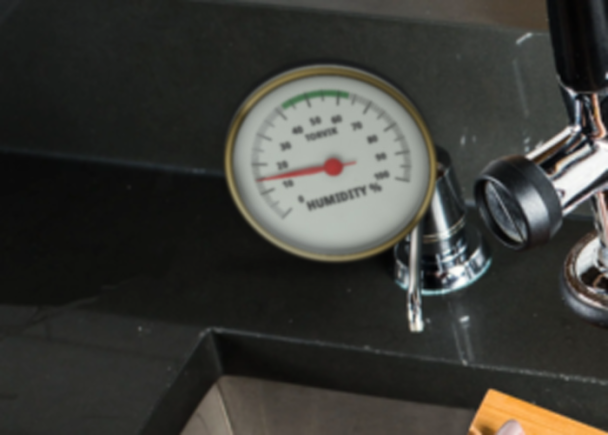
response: 15; %
